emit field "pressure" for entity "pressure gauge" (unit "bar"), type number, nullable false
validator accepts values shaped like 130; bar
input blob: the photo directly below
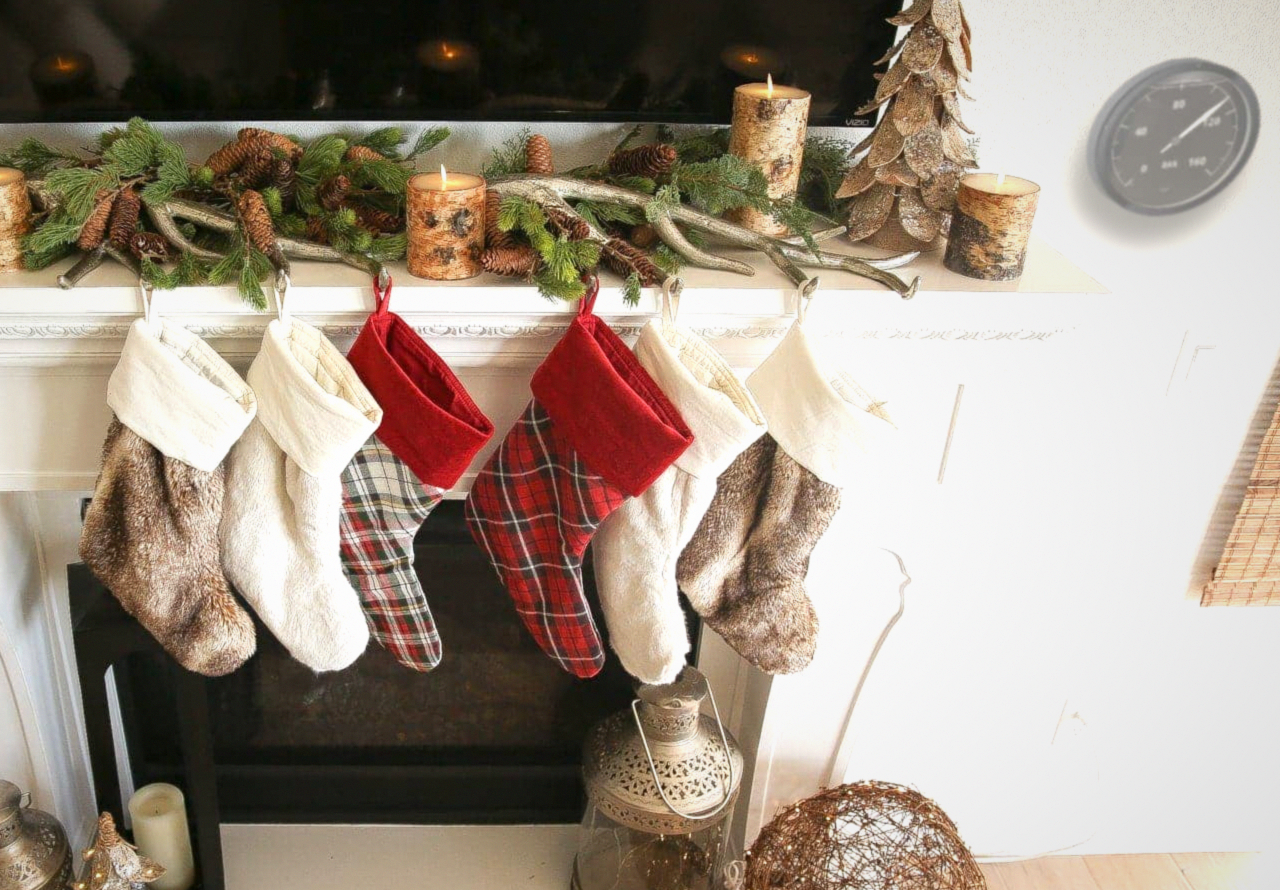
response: 110; bar
